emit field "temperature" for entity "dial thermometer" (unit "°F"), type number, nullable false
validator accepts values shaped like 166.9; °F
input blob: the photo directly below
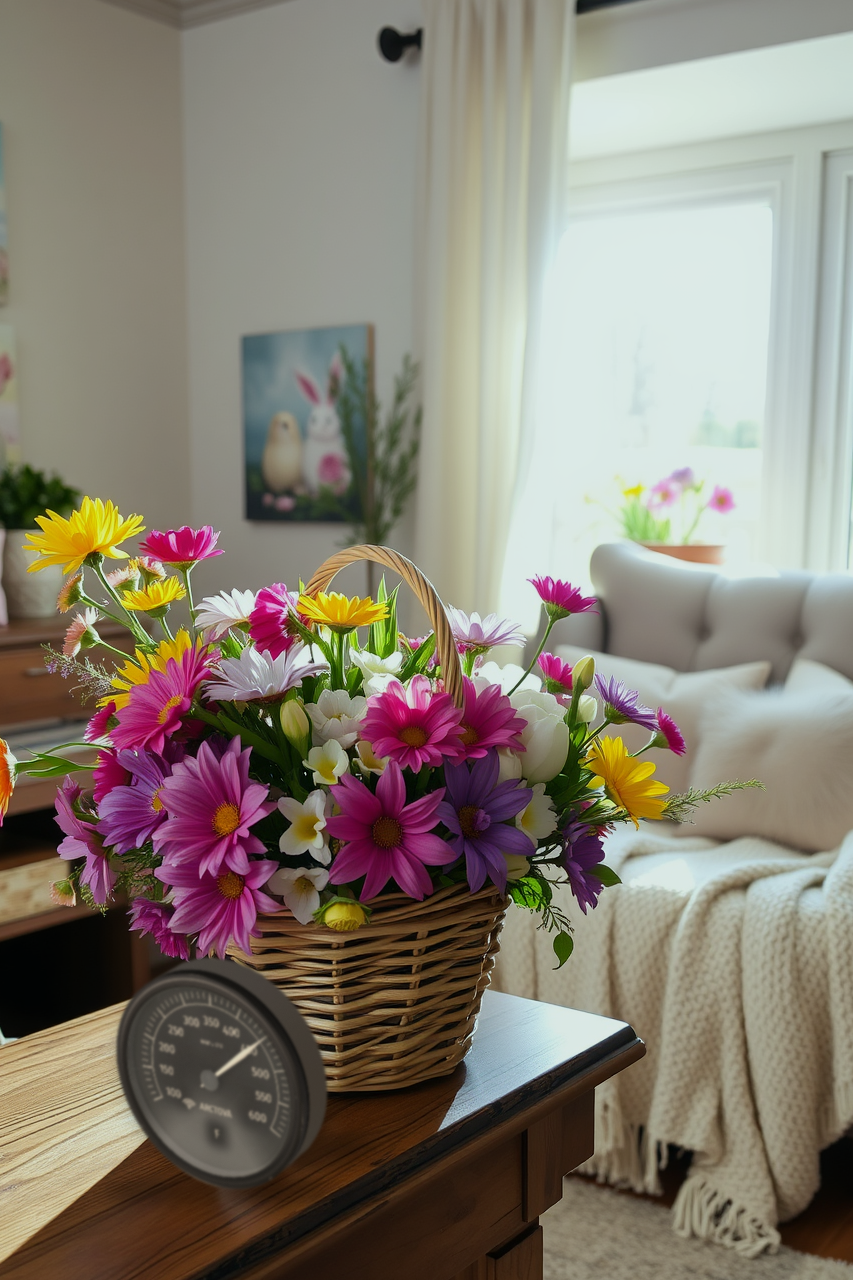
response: 450; °F
